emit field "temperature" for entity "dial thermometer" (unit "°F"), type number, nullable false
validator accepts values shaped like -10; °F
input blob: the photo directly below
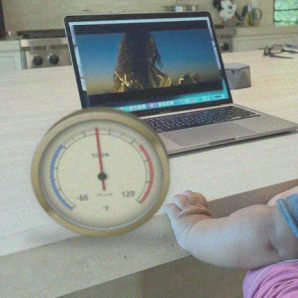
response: 30; °F
